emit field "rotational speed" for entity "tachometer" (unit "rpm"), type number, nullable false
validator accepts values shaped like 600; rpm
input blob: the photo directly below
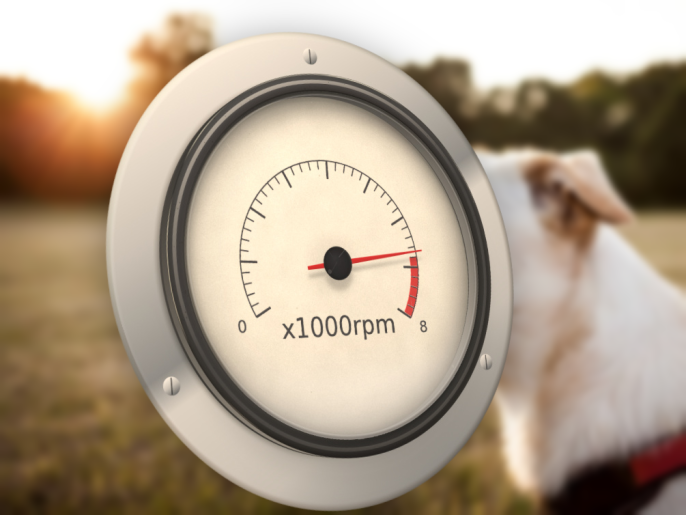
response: 6700; rpm
